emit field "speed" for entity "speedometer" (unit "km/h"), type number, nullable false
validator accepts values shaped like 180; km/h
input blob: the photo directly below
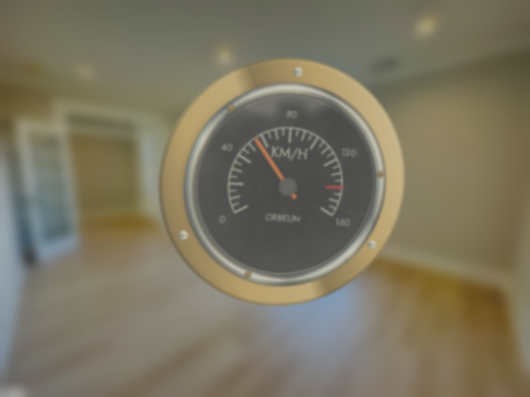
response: 55; km/h
